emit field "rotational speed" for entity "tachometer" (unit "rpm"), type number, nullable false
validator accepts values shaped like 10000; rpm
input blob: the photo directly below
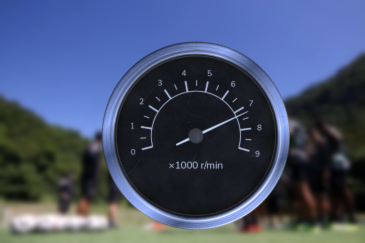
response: 7250; rpm
